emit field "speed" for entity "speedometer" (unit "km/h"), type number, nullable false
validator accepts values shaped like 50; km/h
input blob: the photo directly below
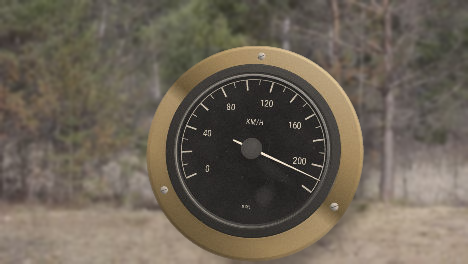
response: 210; km/h
